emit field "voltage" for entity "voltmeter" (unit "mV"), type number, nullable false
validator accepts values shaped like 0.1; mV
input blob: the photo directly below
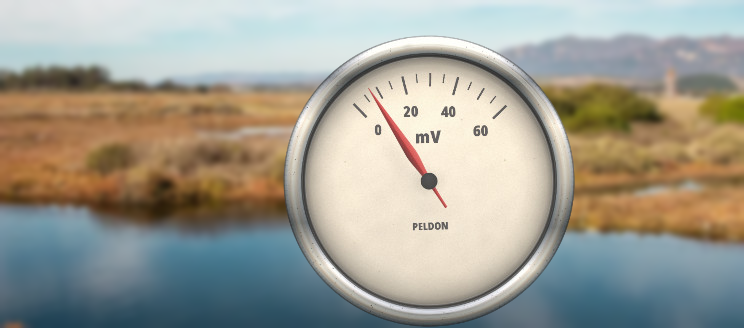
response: 7.5; mV
